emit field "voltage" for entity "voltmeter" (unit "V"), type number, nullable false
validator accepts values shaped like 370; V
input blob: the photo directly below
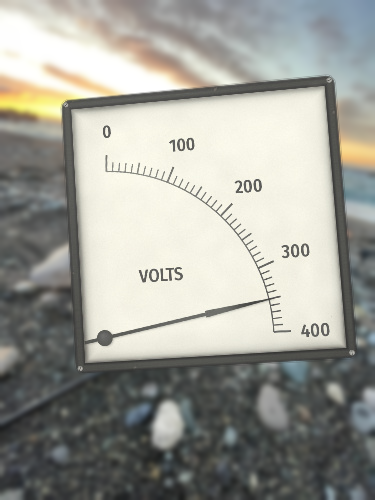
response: 350; V
